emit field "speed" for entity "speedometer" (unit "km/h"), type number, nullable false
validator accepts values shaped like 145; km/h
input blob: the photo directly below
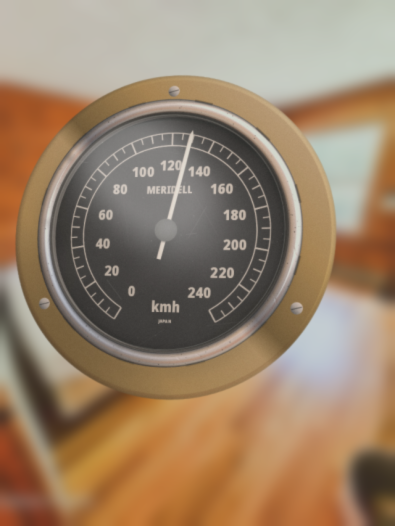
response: 130; km/h
